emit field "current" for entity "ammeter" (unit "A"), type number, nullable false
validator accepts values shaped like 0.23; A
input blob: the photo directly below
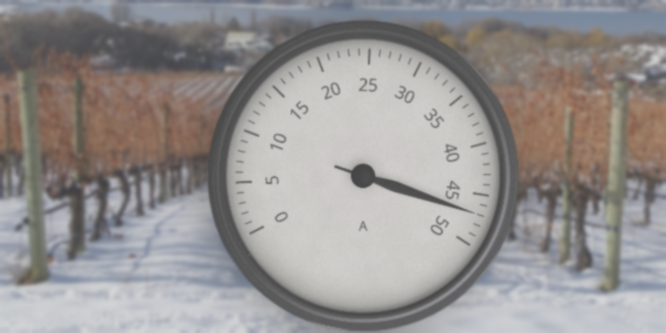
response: 47; A
